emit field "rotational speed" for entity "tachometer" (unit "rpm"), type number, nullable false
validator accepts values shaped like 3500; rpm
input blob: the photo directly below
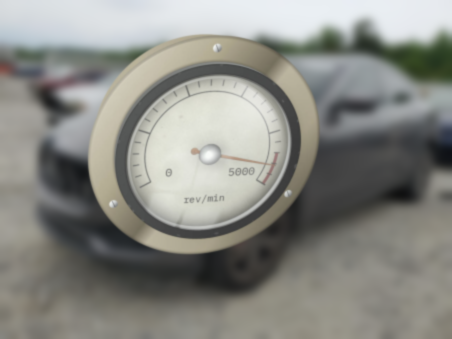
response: 4600; rpm
